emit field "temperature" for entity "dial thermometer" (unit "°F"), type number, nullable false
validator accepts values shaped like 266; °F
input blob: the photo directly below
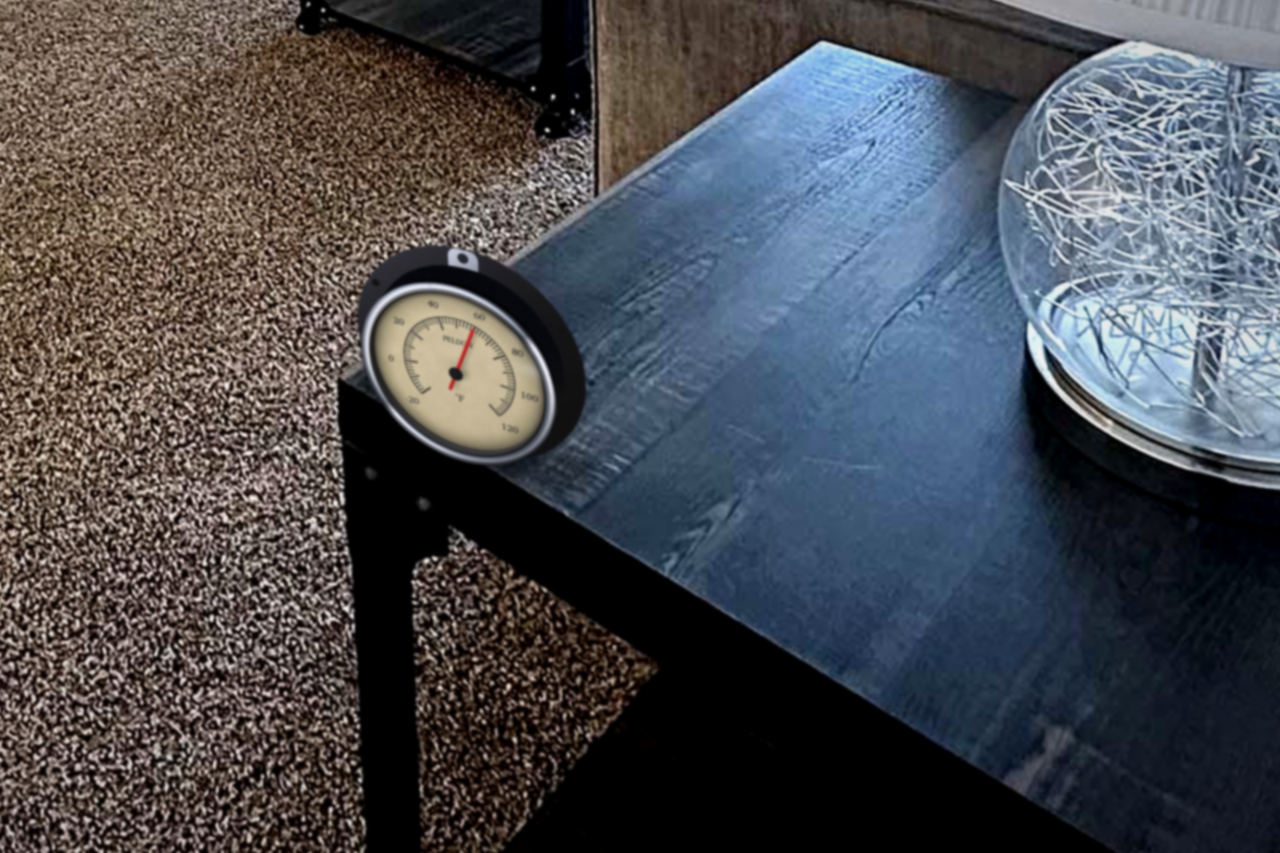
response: 60; °F
